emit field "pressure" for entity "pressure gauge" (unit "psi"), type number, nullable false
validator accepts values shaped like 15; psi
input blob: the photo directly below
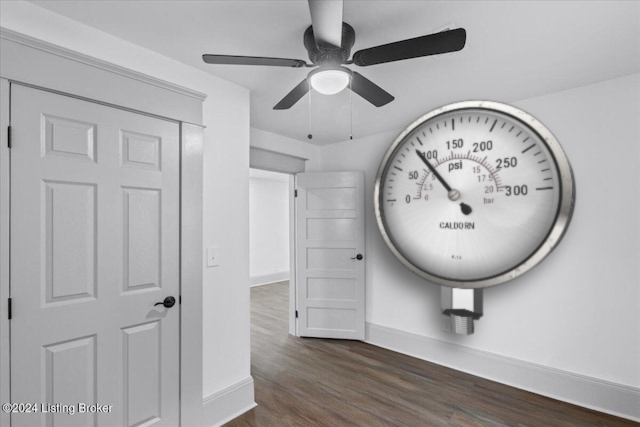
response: 90; psi
